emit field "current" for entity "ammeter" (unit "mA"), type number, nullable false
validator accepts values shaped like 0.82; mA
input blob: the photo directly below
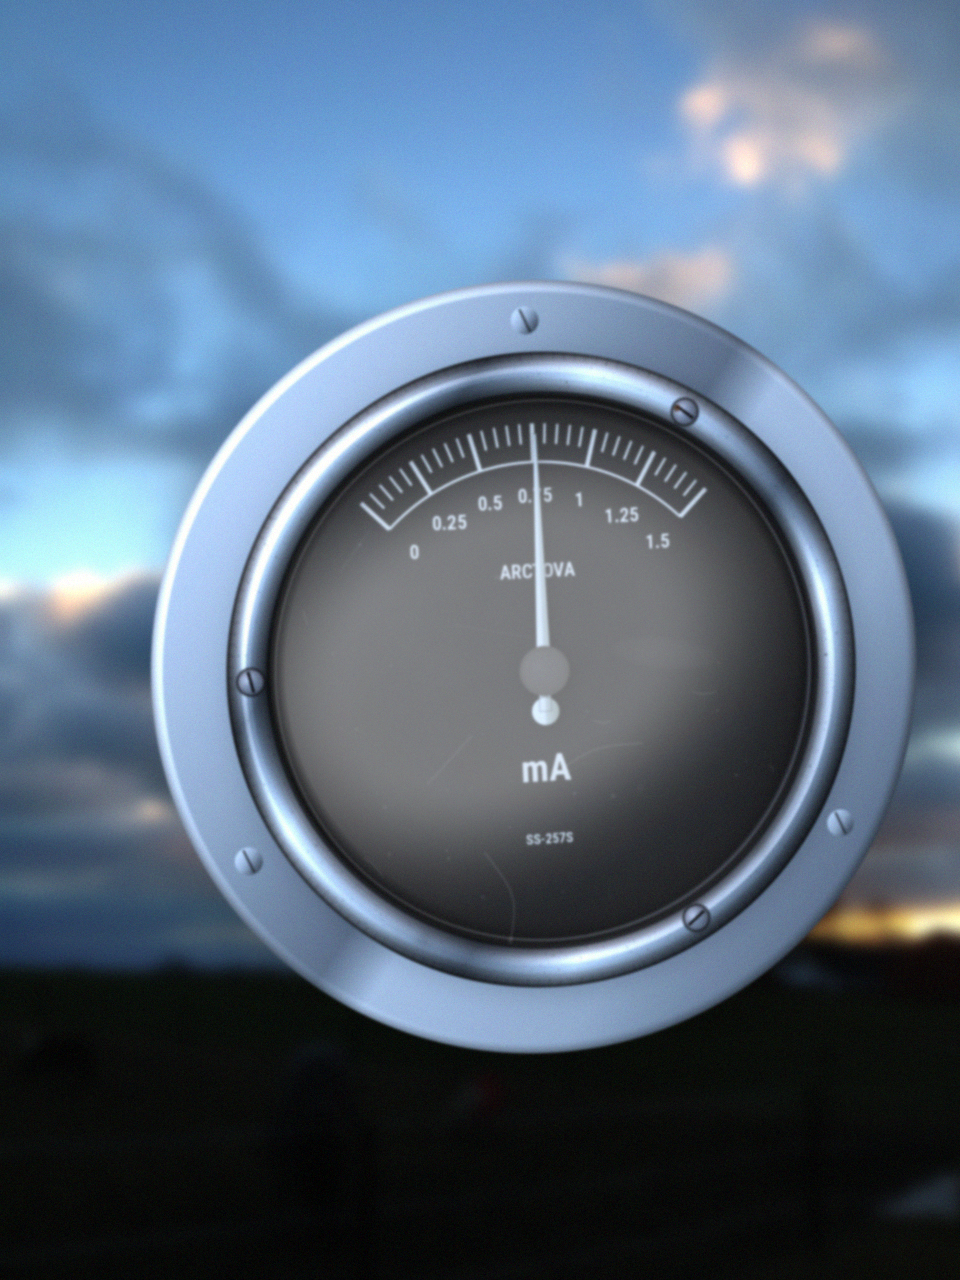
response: 0.75; mA
